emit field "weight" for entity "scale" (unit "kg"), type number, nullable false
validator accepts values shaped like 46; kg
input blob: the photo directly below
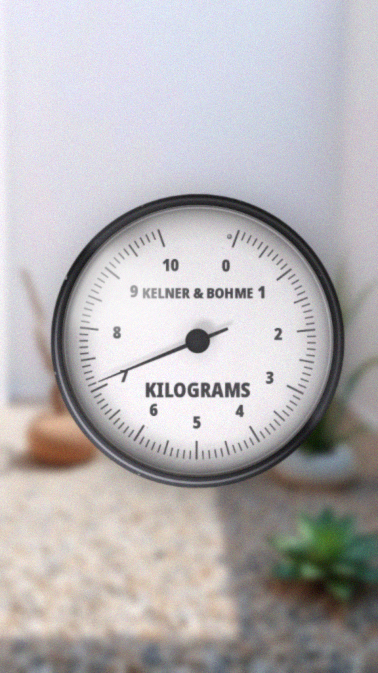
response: 7.1; kg
